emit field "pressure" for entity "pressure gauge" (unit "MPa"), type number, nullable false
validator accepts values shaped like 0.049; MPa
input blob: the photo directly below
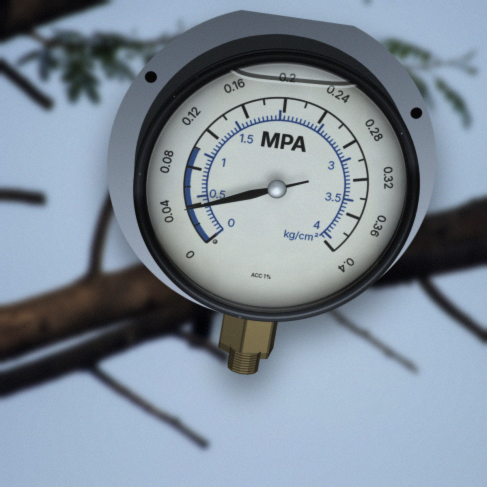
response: 0.04; MPa
